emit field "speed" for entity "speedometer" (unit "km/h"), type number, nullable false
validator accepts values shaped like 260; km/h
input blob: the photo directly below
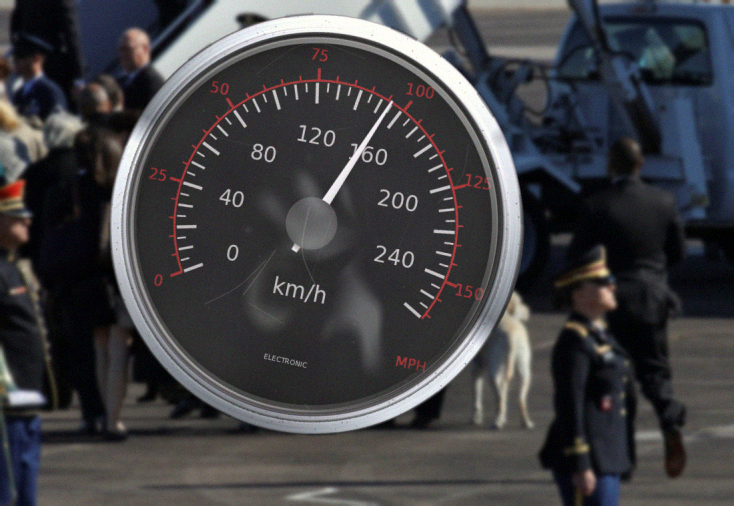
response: 155; km/h
